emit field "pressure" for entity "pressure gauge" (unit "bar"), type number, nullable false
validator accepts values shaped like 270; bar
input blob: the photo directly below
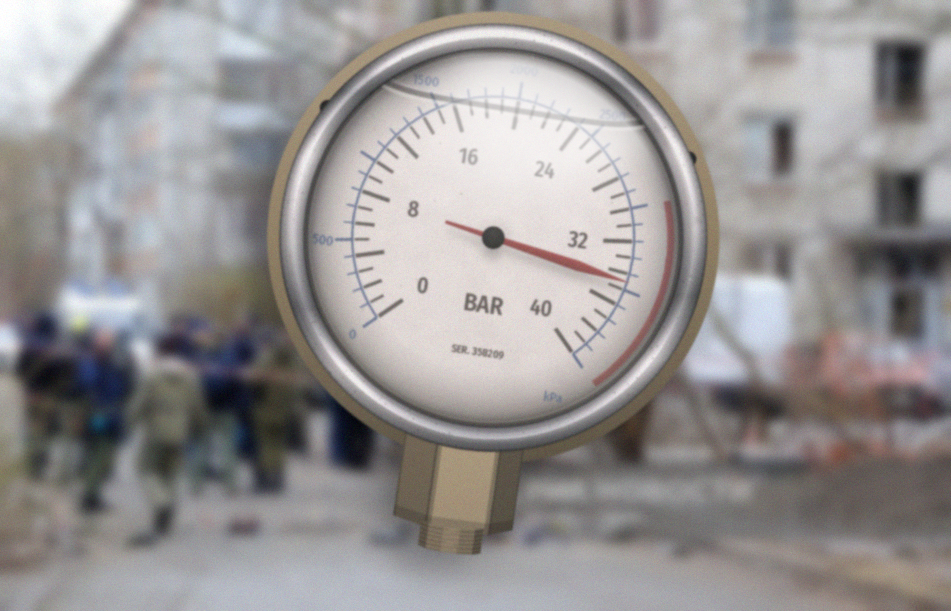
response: 34.5; bar
